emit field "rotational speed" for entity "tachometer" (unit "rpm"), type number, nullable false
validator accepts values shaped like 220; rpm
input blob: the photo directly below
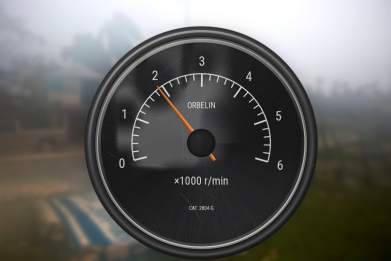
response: 1900; rpm
